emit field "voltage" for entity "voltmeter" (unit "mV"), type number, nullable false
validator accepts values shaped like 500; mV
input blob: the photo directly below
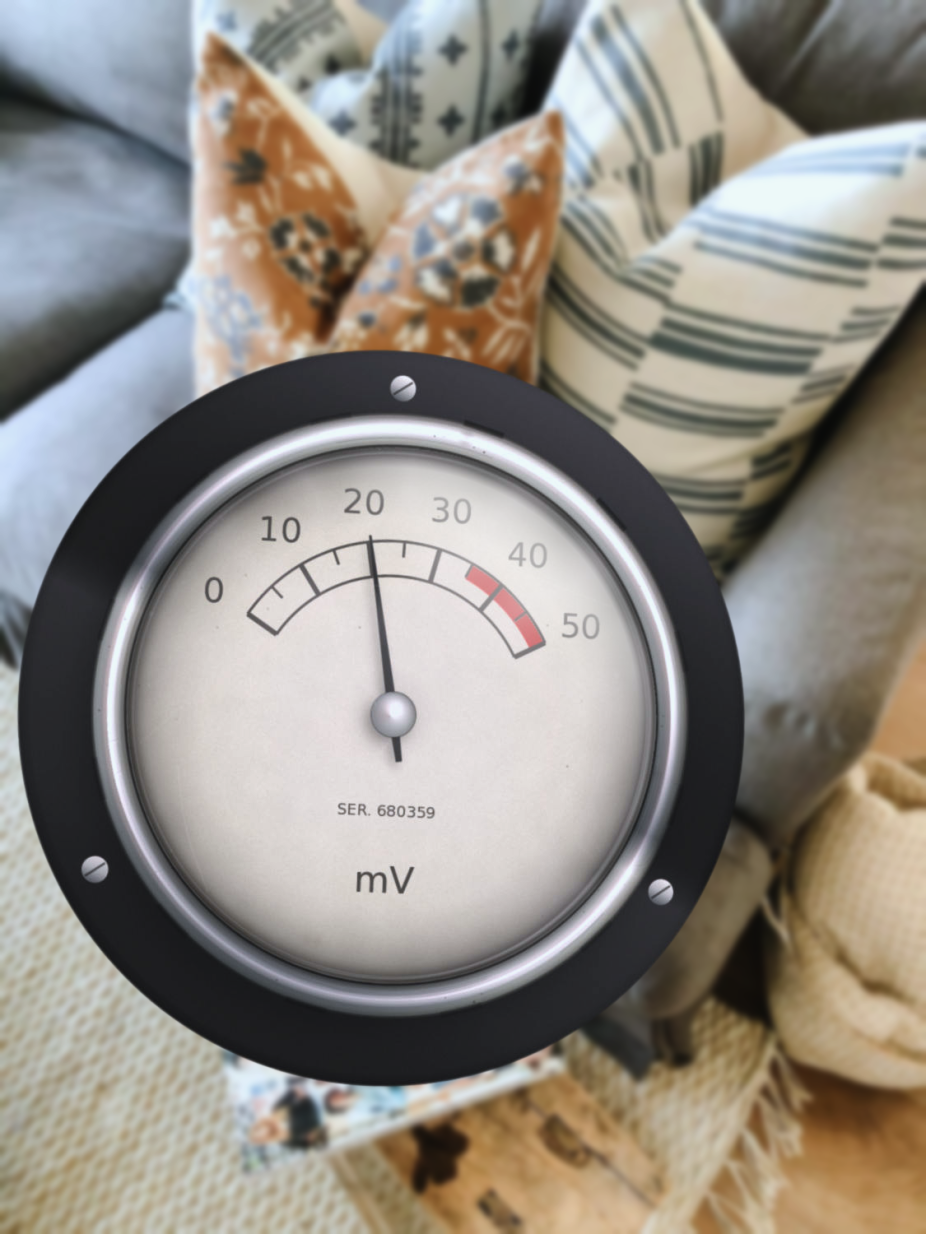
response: 20; mV
